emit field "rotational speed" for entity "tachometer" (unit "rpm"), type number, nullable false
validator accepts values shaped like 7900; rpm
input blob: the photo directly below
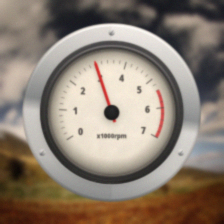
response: 3000; rpm
